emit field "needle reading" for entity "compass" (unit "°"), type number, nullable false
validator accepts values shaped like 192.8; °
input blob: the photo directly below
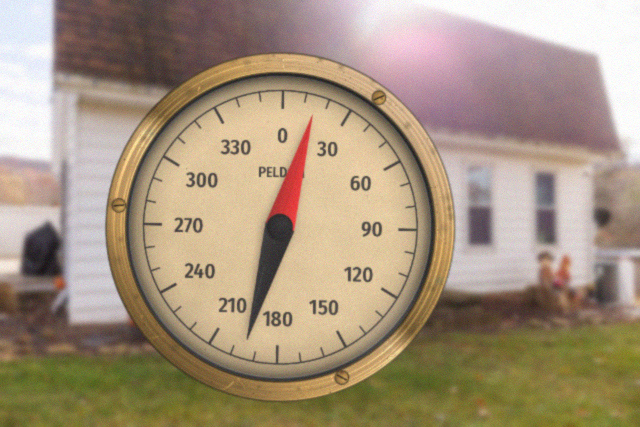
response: 15; °
